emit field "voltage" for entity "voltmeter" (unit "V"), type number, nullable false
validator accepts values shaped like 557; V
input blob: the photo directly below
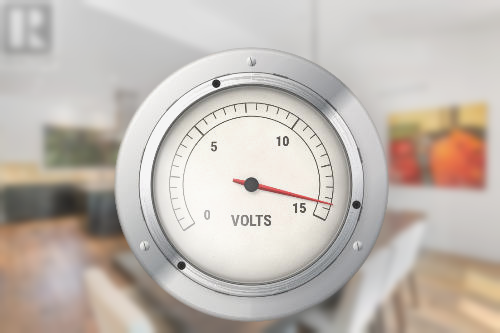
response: 14.25; V
